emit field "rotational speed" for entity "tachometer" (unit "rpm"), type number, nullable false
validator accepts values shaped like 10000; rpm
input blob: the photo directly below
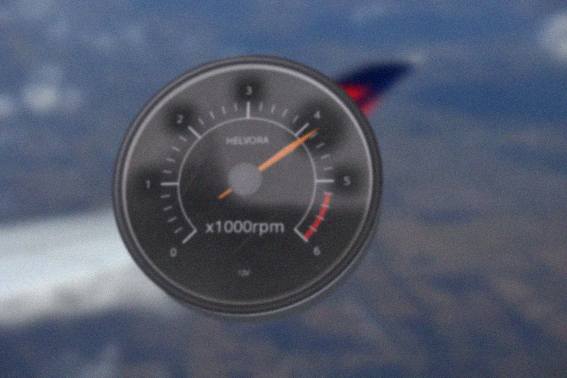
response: 4200; rpm
